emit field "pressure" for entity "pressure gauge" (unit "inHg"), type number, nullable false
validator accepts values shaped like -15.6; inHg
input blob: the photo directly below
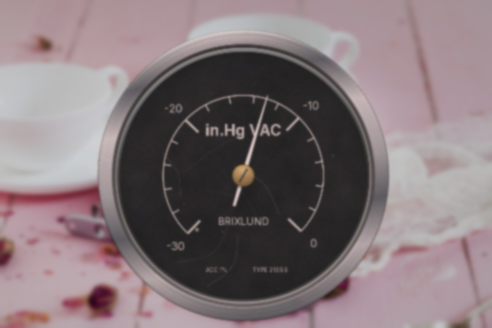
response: -13; inHg
